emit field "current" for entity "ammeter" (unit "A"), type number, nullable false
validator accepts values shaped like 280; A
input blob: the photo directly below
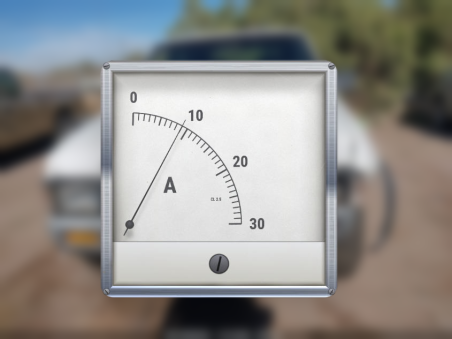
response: 9; A
